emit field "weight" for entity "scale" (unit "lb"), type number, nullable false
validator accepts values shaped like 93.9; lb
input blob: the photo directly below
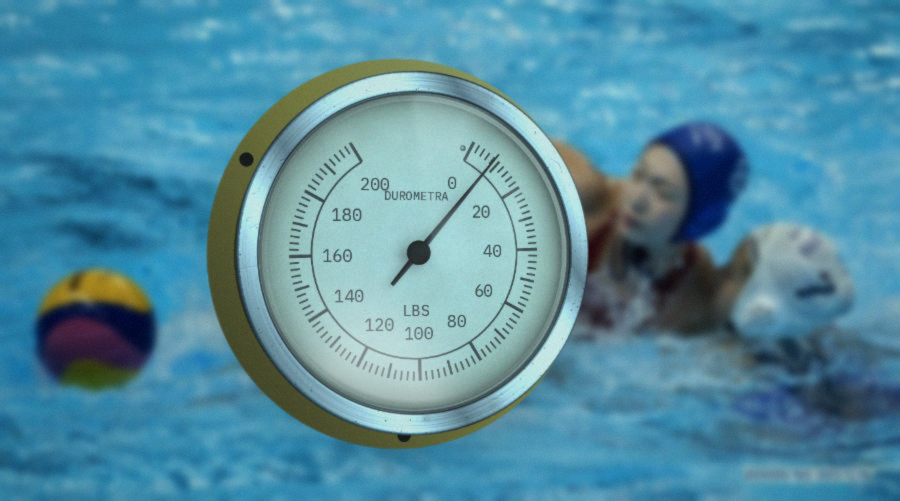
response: 8; lb
